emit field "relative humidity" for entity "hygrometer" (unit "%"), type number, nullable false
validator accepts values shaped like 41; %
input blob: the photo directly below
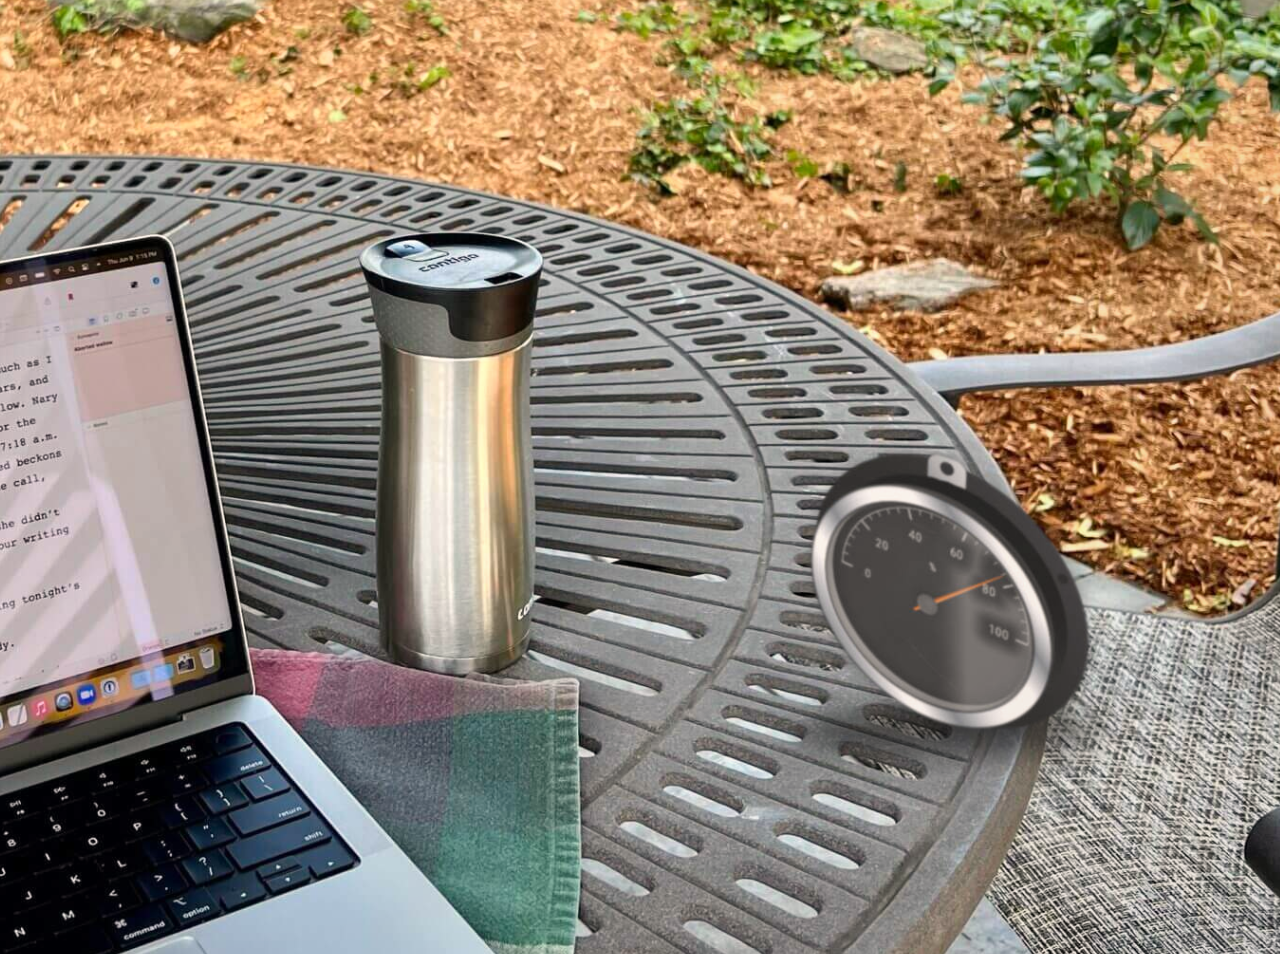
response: 76; %
